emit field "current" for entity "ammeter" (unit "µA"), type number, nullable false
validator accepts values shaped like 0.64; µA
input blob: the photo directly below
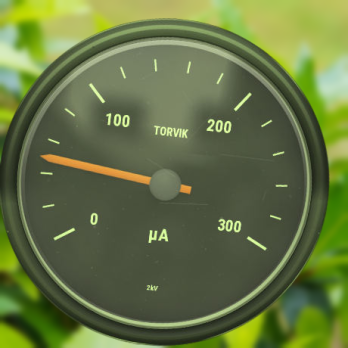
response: 50; µA
